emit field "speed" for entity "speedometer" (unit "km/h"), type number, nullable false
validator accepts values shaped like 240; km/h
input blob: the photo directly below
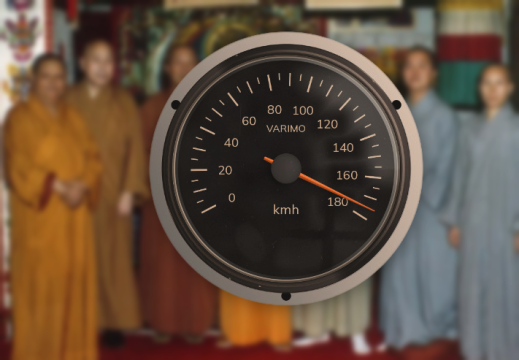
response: 175; km/h
